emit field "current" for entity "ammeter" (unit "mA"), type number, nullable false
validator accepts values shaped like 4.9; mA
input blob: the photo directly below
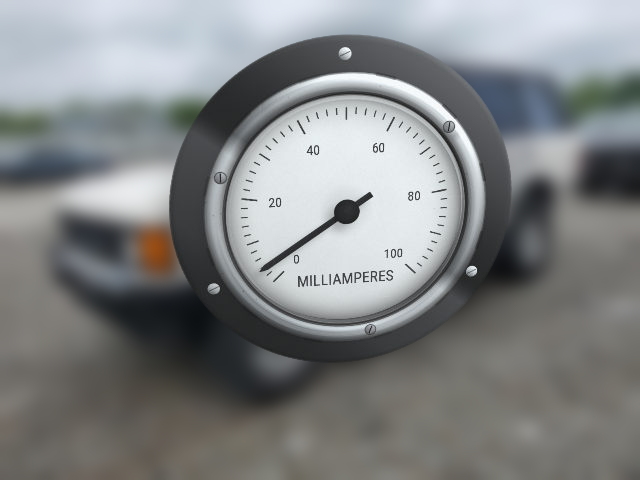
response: 4; mA
